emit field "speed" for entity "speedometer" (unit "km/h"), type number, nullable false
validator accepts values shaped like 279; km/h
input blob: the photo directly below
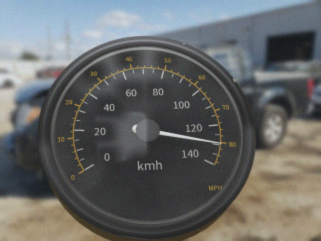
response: 130; km/h
